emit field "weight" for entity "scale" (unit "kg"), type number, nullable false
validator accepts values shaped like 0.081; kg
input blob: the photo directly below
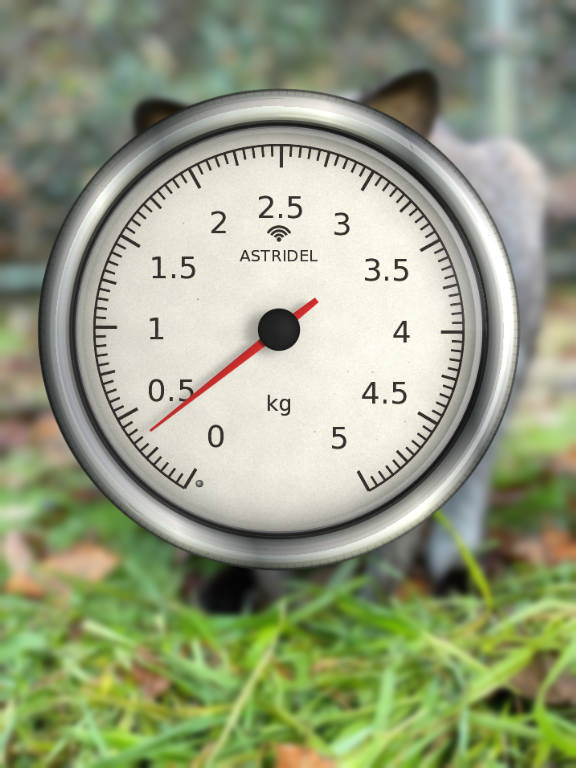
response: 0.35; kg
